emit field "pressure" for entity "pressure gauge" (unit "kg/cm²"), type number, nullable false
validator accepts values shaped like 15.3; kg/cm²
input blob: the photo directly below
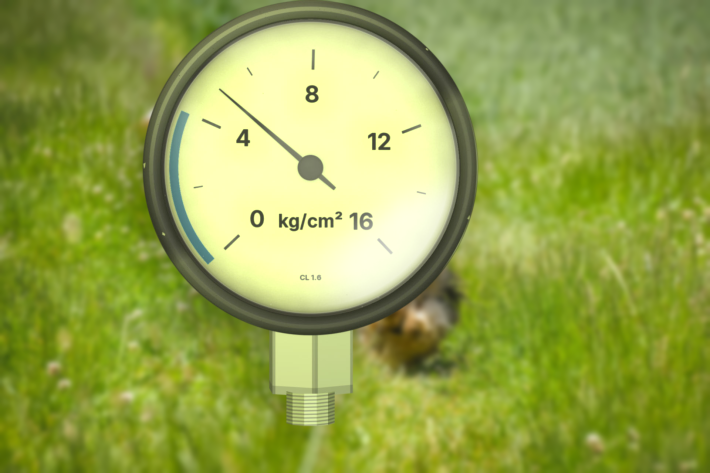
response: 5; kg/cm²
